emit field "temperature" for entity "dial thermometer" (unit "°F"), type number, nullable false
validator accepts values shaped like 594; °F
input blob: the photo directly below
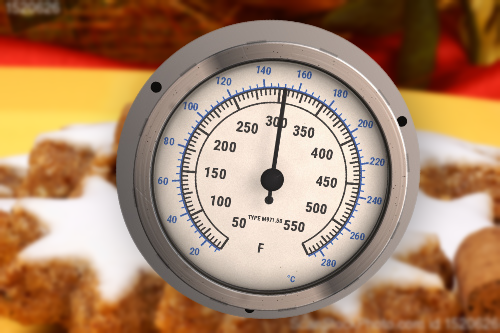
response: 305; °F
